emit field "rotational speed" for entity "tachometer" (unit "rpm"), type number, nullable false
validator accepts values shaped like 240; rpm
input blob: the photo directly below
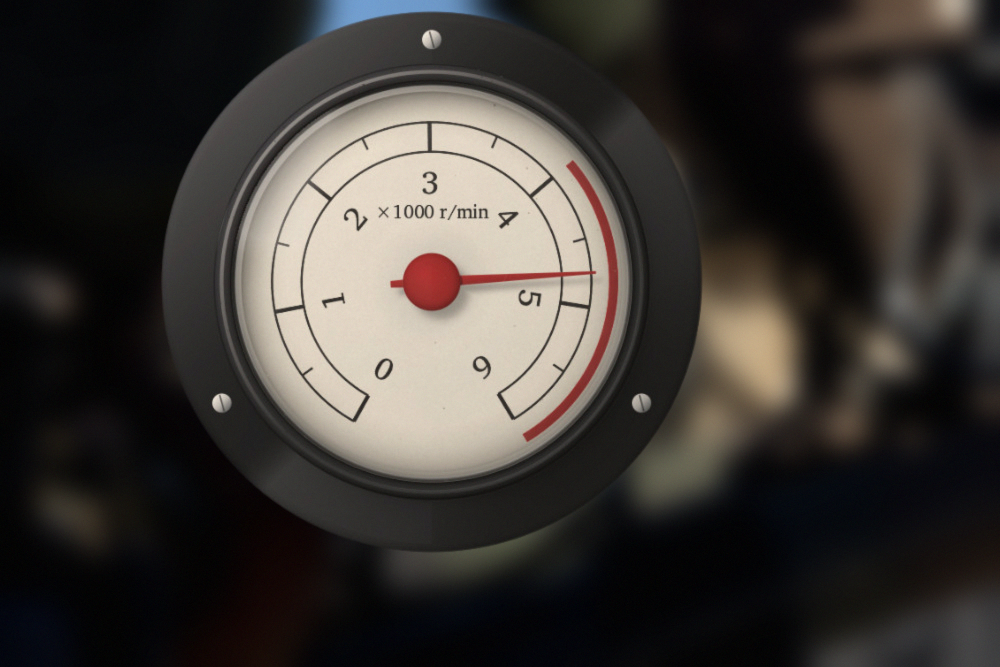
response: 4750; rpm
